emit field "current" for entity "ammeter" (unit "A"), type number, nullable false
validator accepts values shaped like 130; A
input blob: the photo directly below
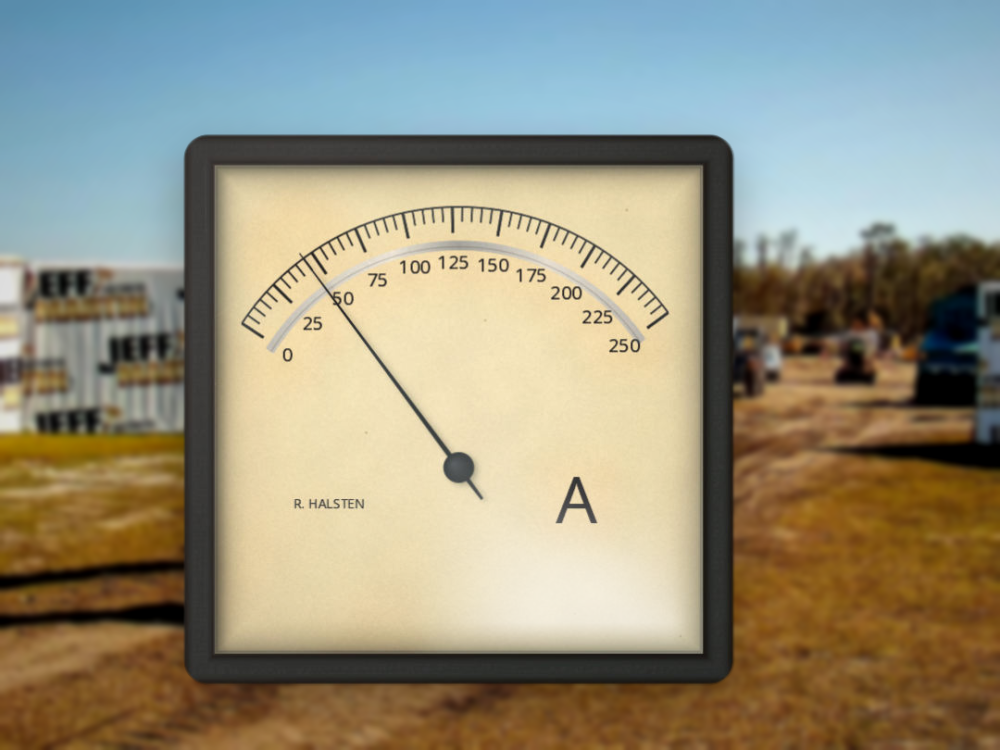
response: 45; A
